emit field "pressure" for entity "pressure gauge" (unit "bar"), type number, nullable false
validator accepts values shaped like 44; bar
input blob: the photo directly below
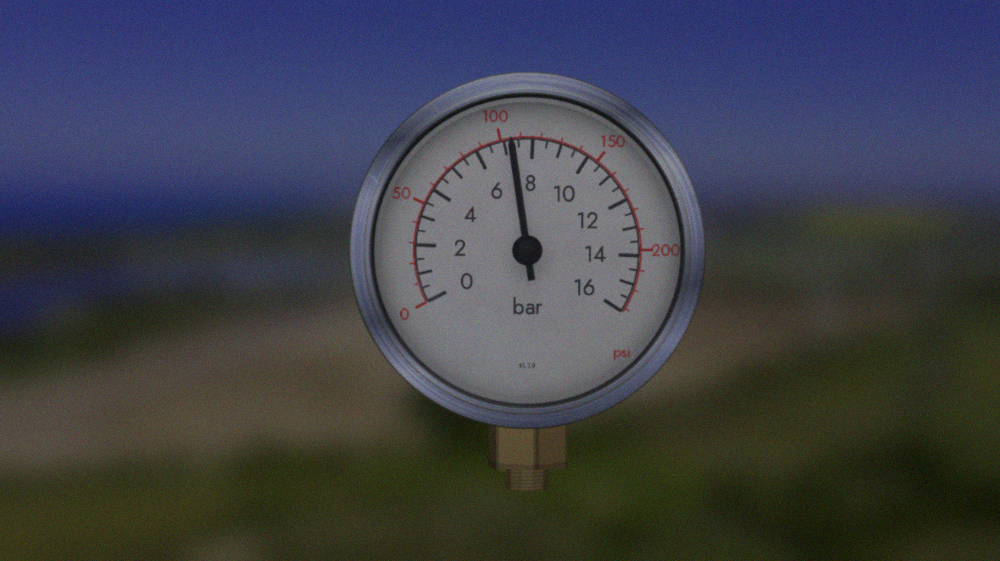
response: 7.25; bar
